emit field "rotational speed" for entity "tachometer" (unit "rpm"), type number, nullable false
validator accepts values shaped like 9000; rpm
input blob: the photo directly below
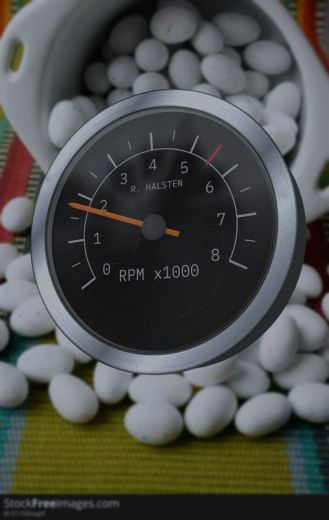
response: 1750; rpm
